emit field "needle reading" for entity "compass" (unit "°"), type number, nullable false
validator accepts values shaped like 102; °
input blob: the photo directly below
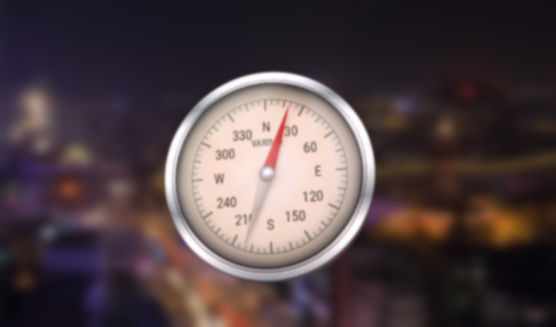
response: 20; °
